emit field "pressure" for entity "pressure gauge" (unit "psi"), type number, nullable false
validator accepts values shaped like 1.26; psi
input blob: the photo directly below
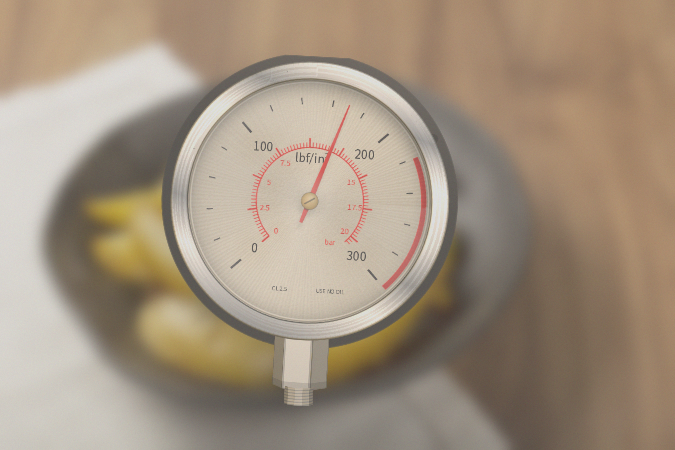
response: 170; psi
